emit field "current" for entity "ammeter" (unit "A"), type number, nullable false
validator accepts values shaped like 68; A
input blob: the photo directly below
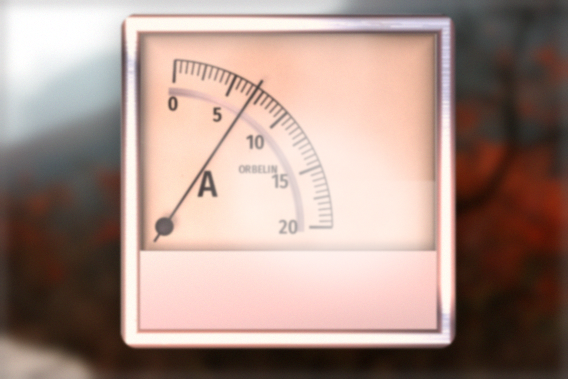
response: 7; A
